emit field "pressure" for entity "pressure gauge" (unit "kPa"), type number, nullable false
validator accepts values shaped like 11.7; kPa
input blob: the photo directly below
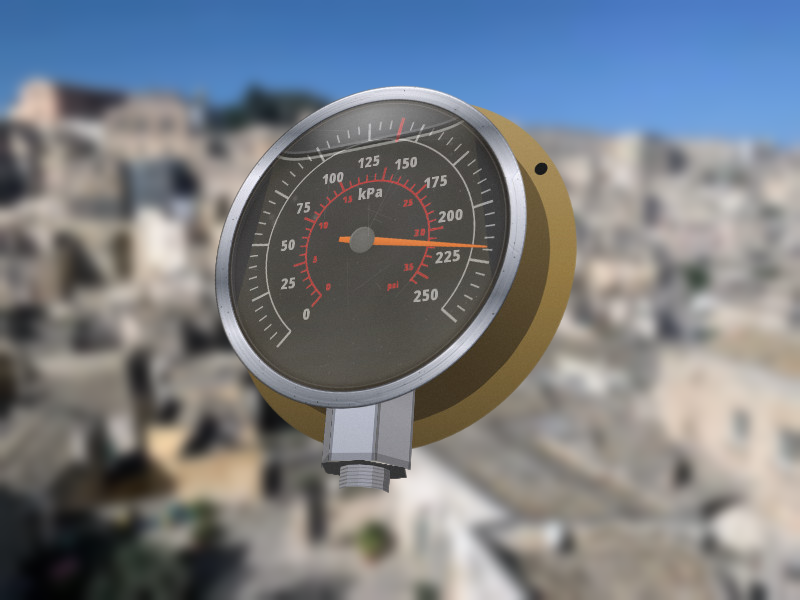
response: 220; kPa
